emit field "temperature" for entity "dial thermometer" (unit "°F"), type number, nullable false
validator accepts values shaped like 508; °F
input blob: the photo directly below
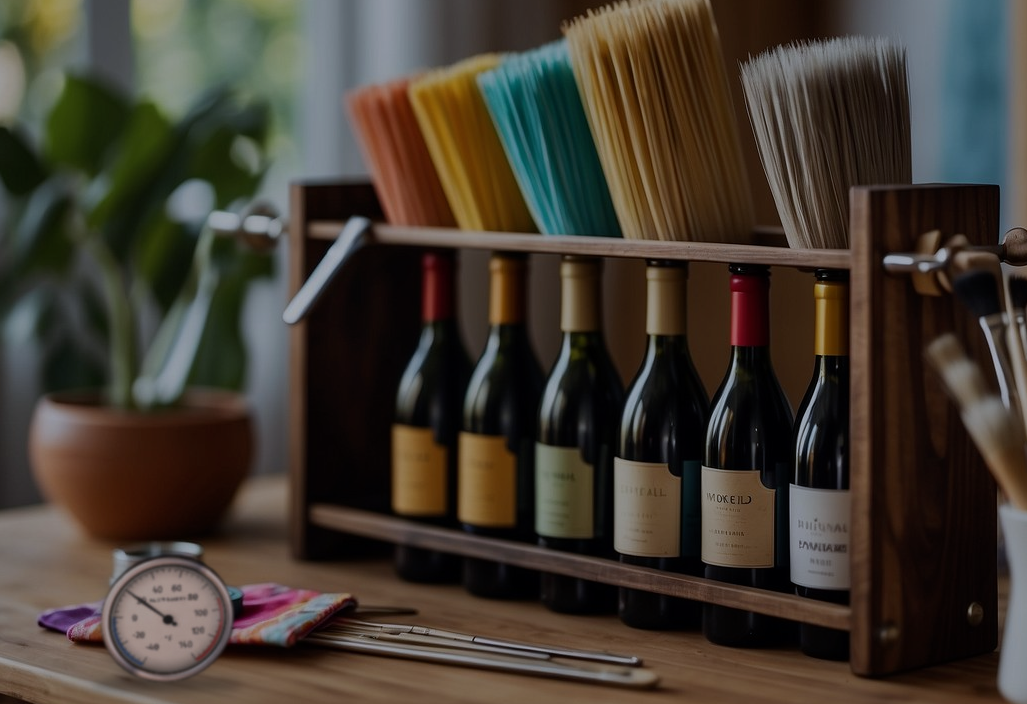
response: 20; °F
